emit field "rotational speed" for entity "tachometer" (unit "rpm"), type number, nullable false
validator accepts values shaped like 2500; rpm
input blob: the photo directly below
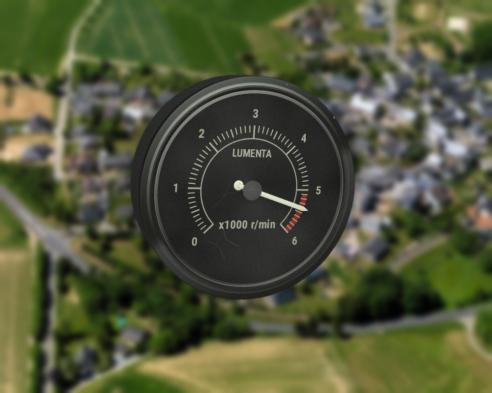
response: 5400; rpm
